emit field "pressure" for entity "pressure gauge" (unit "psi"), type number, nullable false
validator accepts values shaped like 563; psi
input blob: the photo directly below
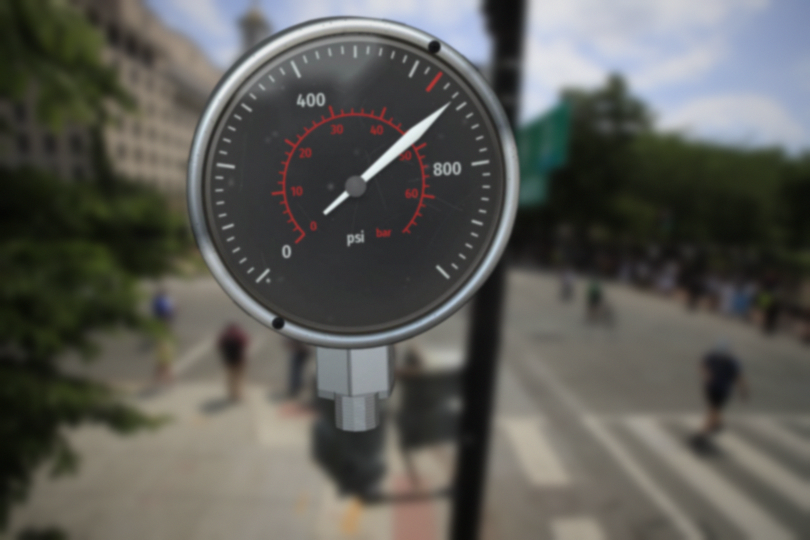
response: 680; psi
